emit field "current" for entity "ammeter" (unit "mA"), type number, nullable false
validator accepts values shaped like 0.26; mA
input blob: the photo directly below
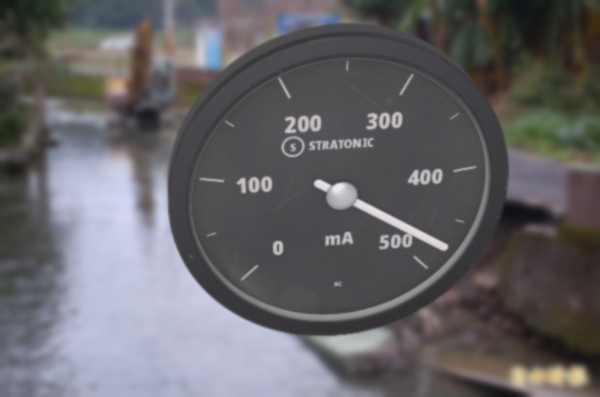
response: 475; mA
